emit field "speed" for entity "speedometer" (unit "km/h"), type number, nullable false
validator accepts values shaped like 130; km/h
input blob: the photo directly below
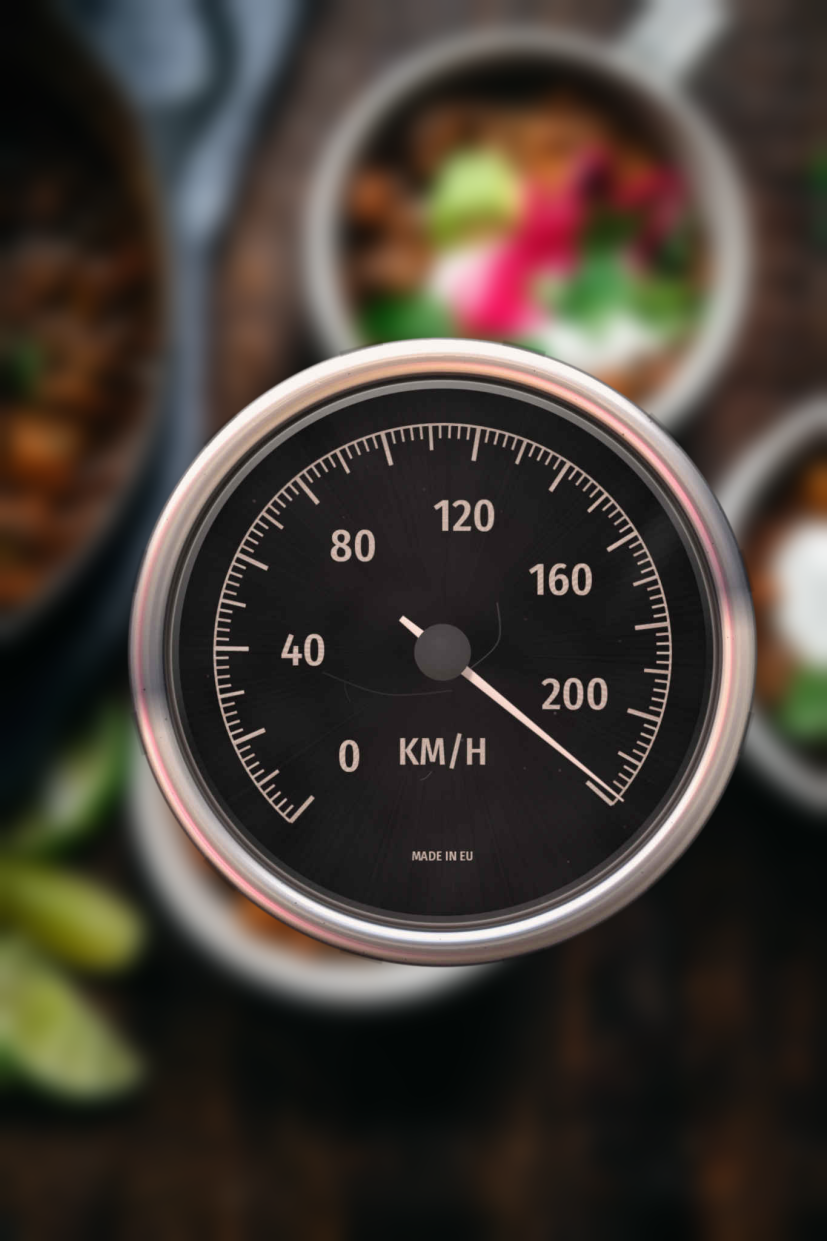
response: 218; km/h
